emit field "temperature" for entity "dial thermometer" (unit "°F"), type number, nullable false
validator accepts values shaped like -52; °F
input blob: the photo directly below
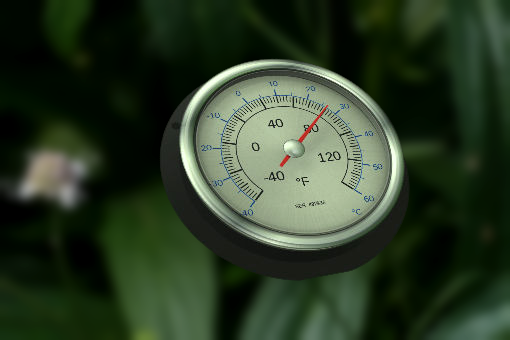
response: 80; °F
